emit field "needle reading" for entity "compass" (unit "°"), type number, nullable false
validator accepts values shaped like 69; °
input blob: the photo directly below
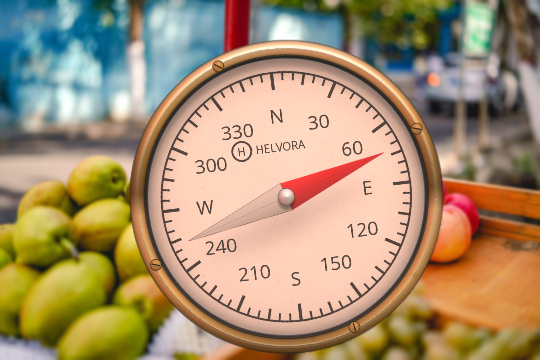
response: 72.5; °
